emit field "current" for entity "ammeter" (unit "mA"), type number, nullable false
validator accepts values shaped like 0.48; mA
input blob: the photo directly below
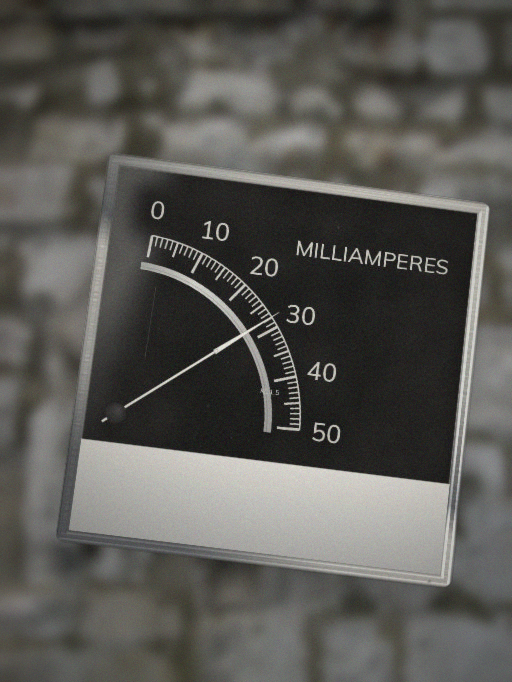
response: 28; mA
